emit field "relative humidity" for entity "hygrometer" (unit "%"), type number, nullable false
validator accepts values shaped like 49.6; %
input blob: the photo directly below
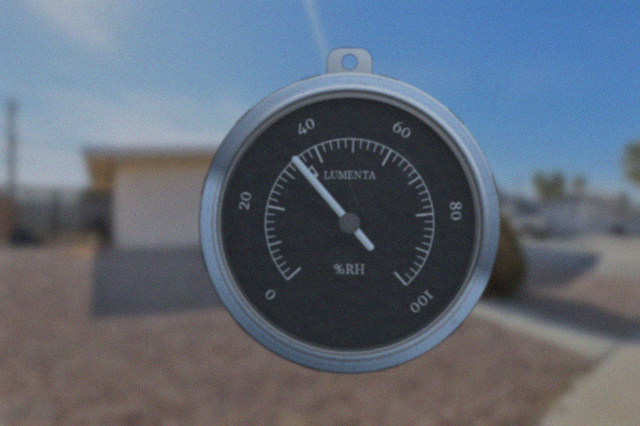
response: 34; %
